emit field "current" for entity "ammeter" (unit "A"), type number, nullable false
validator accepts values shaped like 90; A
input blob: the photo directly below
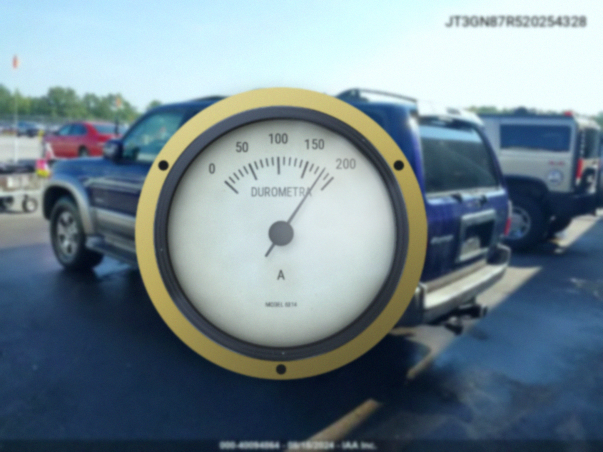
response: 180; A
